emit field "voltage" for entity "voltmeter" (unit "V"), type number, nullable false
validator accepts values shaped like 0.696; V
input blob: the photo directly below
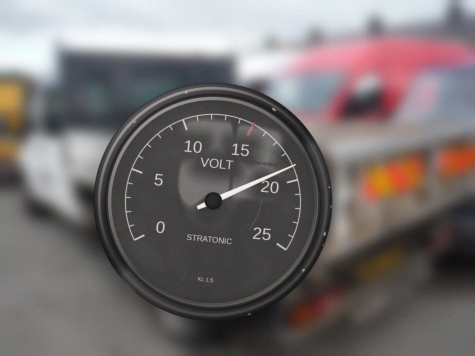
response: 19; V
